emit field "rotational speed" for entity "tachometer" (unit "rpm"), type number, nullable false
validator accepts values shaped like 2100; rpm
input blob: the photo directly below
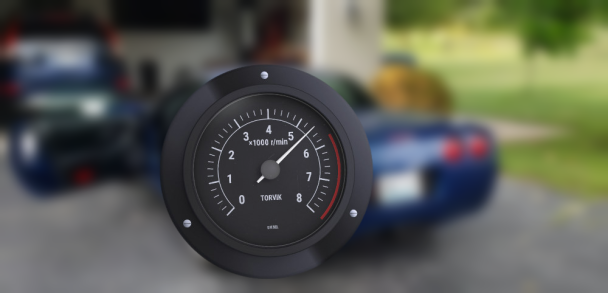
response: 5400; rpm
